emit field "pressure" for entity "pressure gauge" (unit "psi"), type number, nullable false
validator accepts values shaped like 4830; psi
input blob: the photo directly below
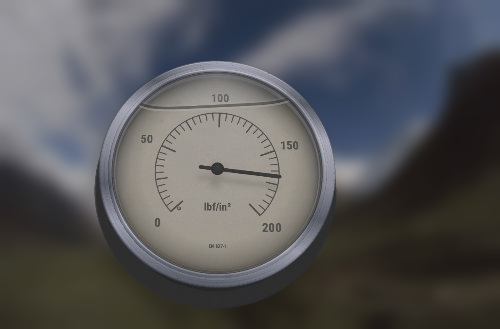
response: 170; psi
